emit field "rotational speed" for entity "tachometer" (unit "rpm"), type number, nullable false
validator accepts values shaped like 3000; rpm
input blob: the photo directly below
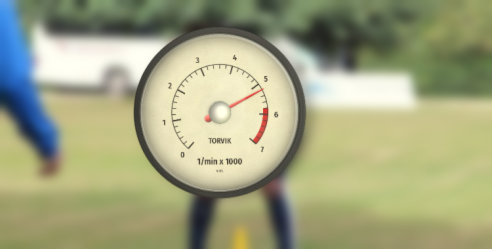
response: 5200; rpm
